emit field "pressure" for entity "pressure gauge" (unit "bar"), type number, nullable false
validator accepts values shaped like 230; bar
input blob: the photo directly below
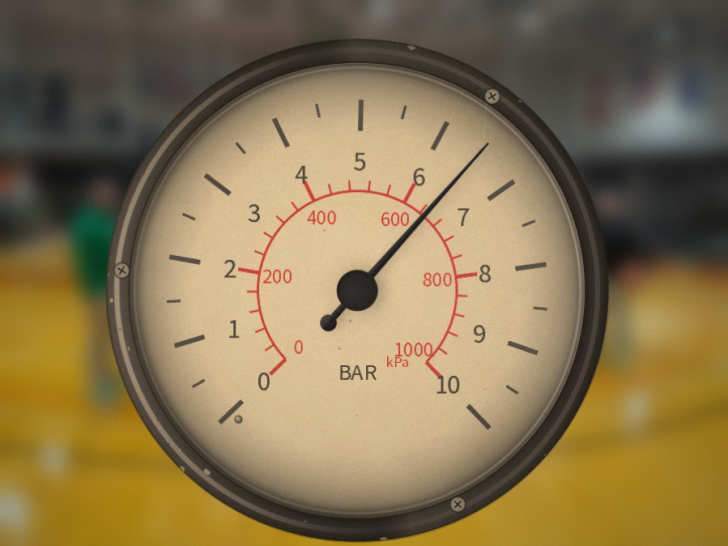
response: 6.5; bar
